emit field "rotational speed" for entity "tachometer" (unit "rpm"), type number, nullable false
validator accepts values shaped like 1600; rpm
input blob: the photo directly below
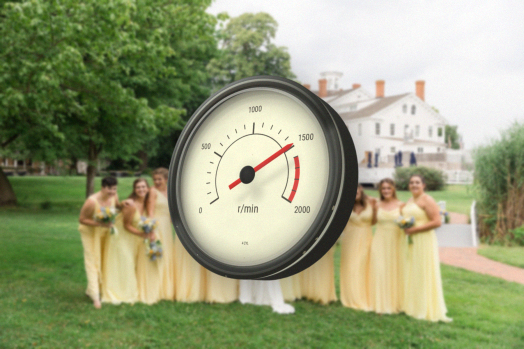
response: 1500; rpm
